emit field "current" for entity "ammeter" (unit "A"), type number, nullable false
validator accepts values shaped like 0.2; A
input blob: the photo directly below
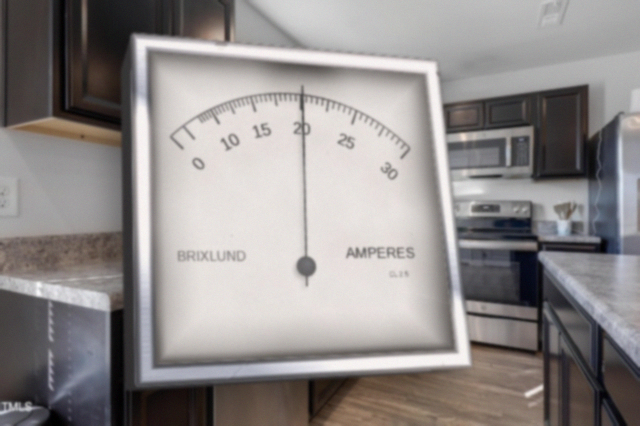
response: 20; A
